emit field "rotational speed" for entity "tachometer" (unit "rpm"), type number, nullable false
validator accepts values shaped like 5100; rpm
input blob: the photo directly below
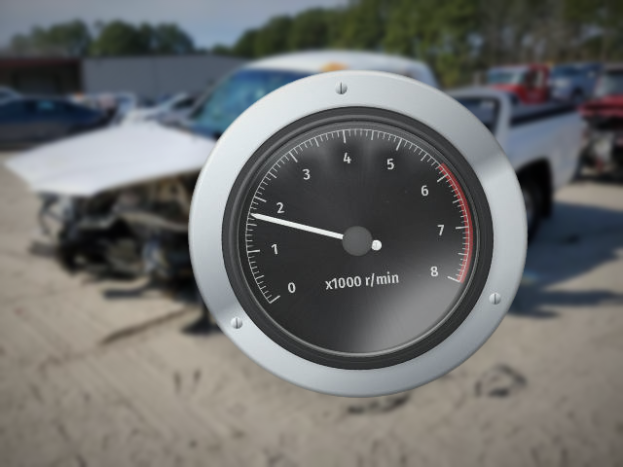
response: 1700; rpm
